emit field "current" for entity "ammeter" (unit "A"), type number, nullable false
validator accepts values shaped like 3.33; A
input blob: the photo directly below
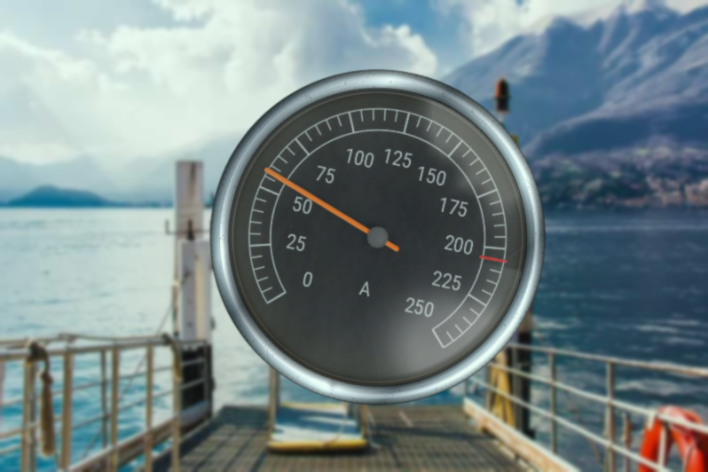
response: 57.5; A
